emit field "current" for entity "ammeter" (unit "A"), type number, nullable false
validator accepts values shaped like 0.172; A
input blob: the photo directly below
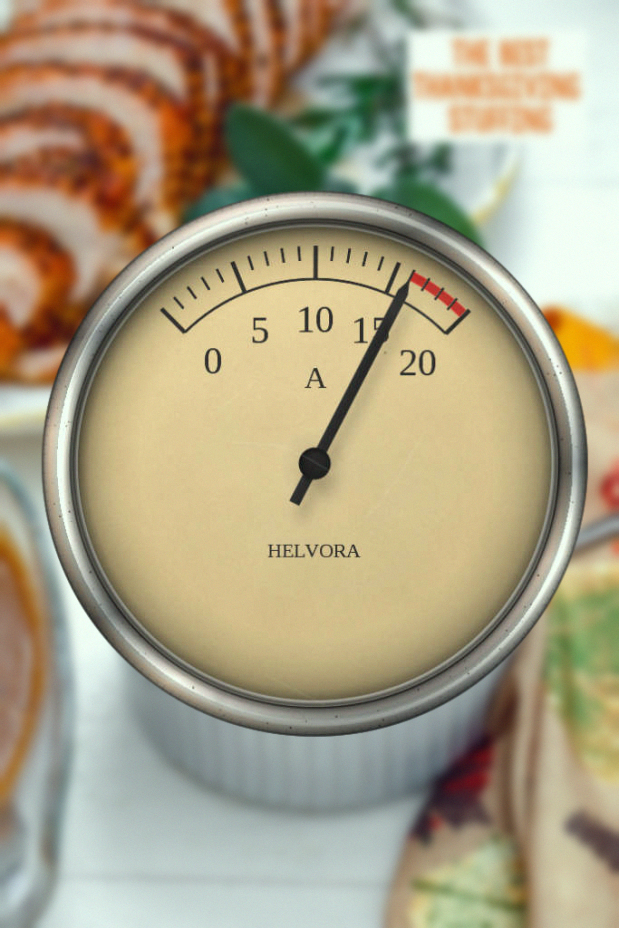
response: 16; A
